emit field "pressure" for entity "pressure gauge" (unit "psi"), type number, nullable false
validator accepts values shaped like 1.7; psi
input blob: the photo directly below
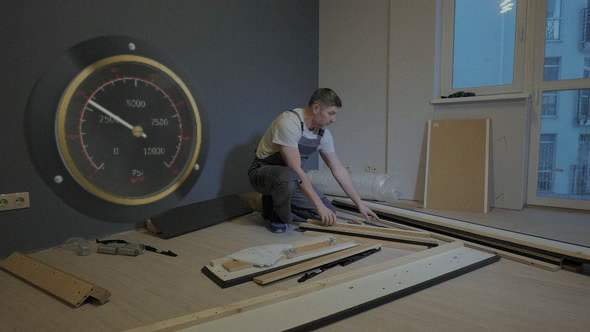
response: 2750; psi
